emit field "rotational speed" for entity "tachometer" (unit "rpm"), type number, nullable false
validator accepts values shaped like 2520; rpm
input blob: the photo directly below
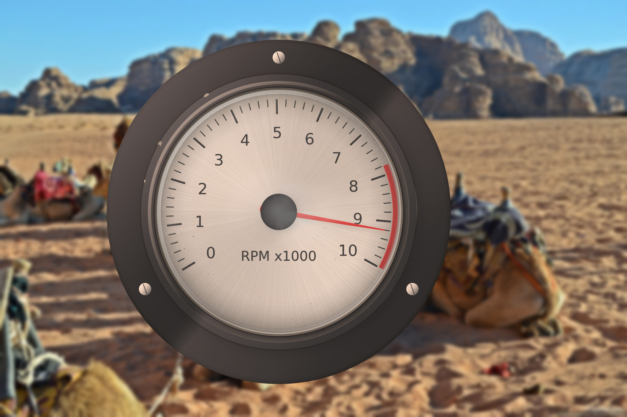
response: 9200; rpm
